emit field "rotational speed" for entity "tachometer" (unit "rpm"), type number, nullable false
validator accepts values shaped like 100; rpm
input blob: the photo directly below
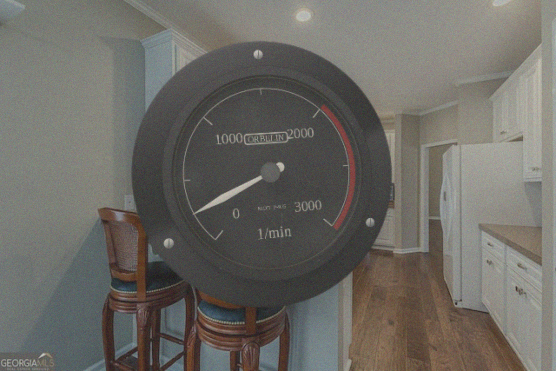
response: 250; rpm
